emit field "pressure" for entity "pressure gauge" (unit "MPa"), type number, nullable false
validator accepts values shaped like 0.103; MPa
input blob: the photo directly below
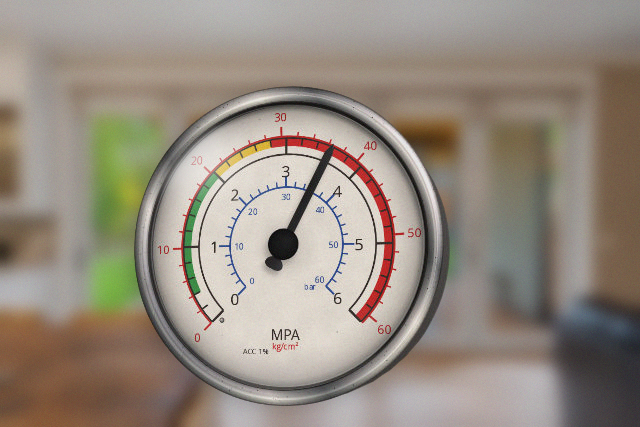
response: 3.6; MPa
